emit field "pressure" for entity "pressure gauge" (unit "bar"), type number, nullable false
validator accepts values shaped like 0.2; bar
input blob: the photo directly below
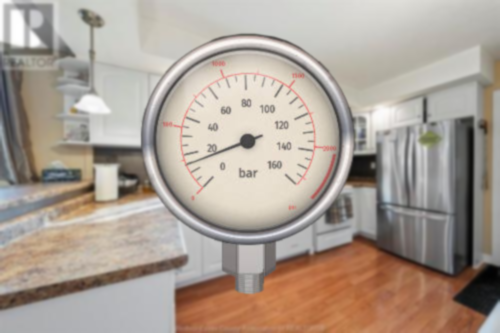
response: 15; bar
